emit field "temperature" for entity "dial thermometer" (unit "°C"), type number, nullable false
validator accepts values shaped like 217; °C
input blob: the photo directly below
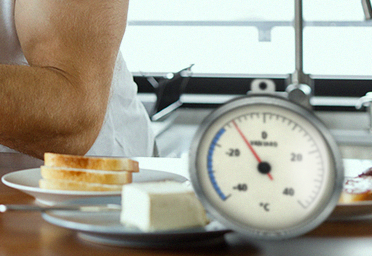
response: -10; °C
